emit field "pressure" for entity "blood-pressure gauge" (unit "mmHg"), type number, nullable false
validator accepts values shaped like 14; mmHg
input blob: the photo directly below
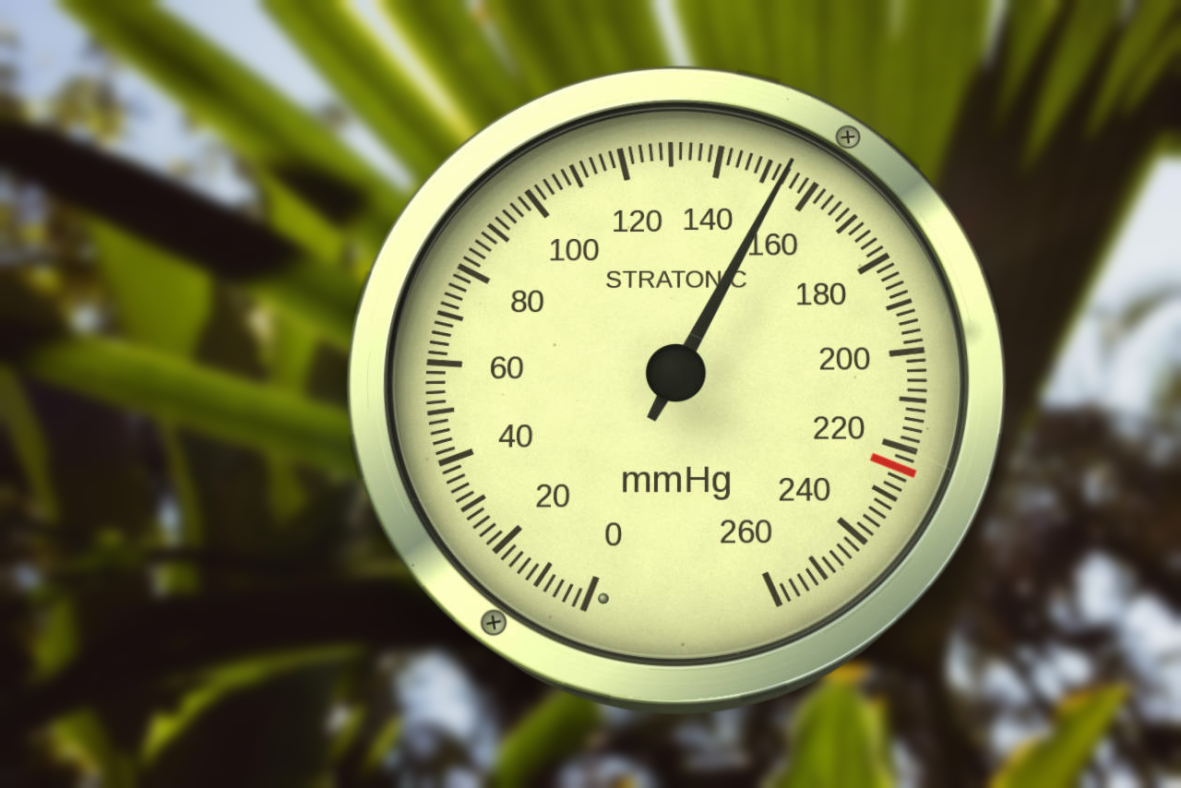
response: 154; mmHg
